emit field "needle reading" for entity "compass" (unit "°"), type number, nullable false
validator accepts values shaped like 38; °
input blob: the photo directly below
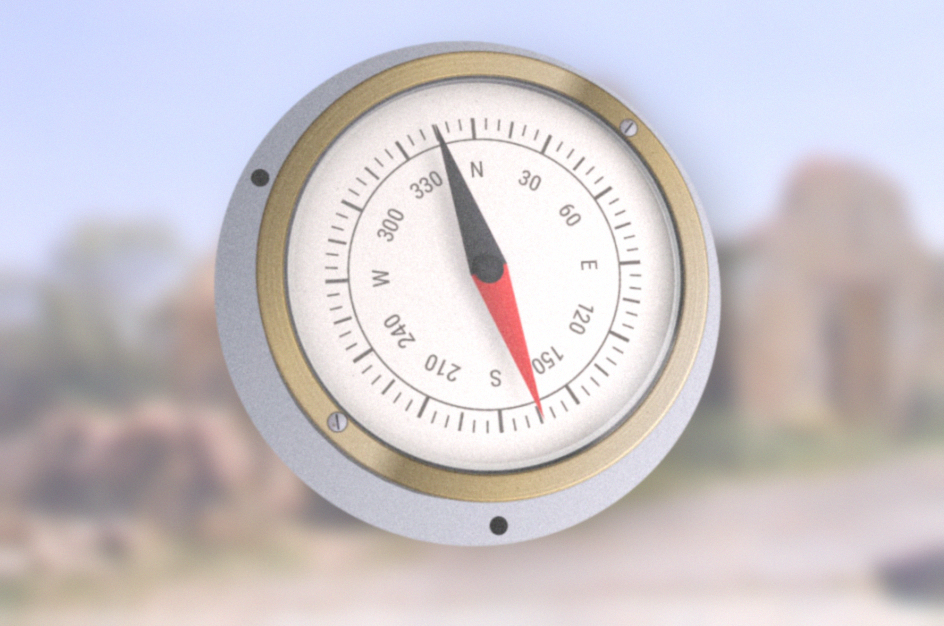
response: 165; °
